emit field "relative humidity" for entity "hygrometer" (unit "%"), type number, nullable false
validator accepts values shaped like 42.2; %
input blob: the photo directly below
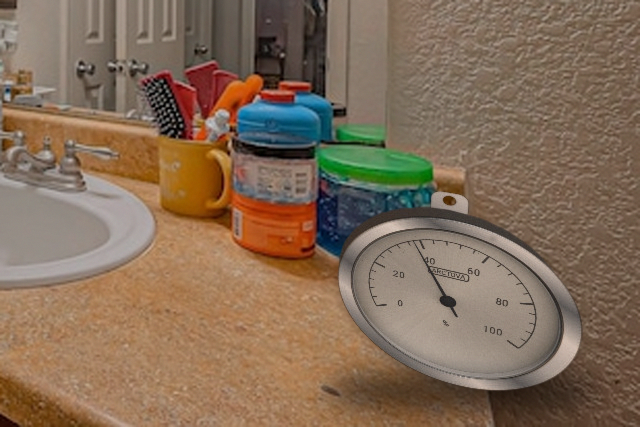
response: 38; %
